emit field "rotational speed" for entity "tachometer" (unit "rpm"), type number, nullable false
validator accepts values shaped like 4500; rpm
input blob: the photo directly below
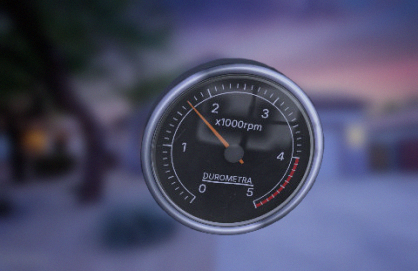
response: 1700; rpm
